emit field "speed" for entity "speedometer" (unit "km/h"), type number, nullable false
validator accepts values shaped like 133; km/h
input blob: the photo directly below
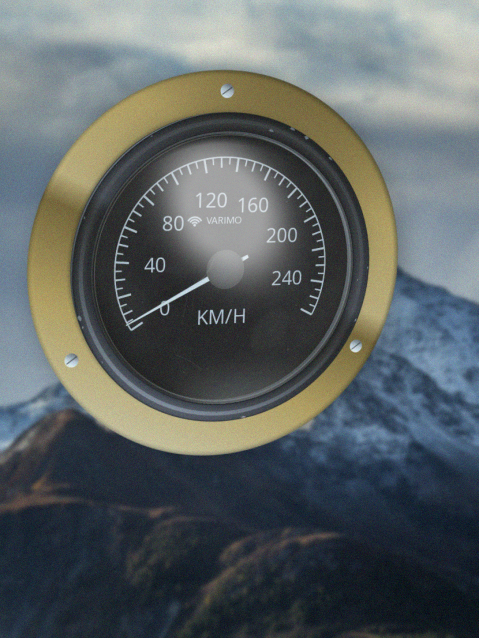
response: 5; km/h
